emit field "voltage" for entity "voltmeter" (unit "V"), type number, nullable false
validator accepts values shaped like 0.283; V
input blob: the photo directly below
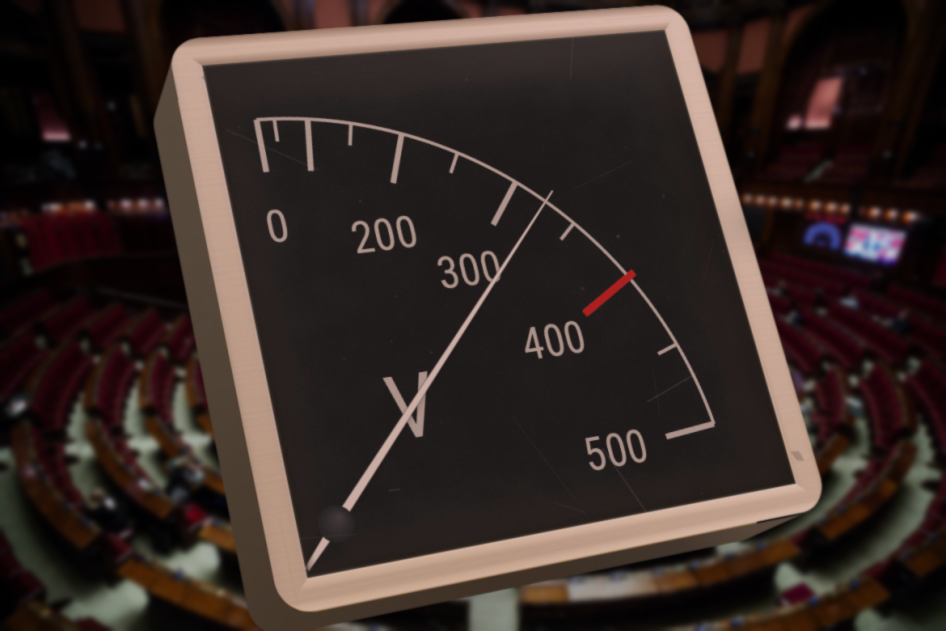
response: 325; V
